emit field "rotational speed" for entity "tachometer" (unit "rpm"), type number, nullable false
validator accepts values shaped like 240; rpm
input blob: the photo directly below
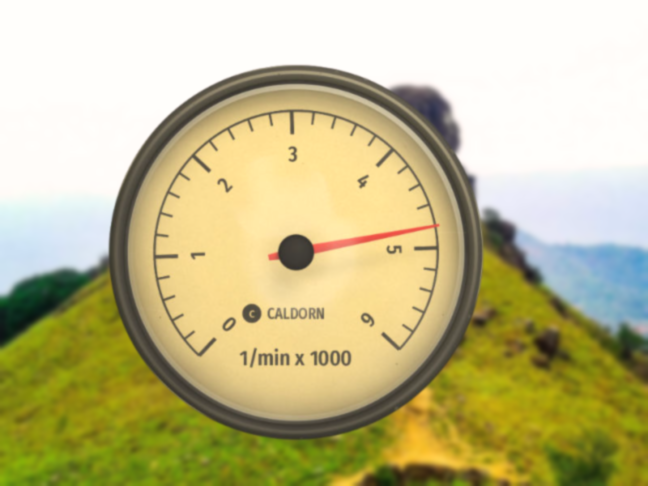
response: 4800; rpm
